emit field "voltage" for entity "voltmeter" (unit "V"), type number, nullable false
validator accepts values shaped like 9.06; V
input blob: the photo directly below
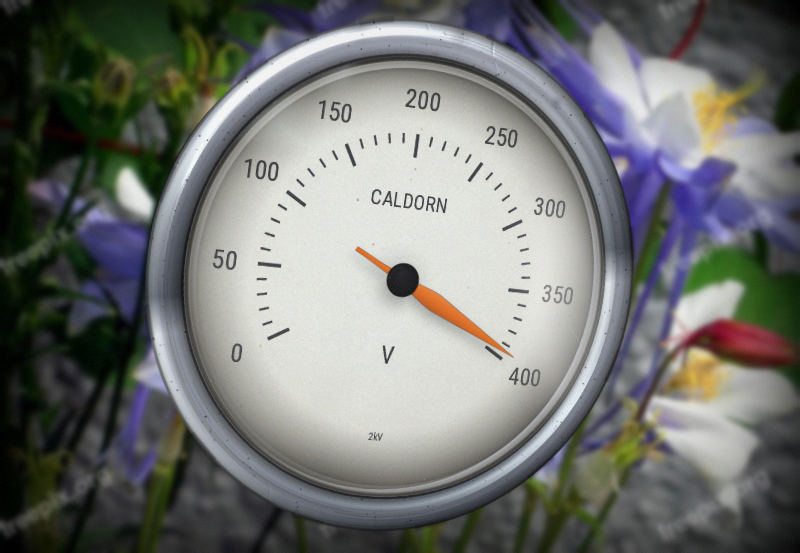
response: 395; V
